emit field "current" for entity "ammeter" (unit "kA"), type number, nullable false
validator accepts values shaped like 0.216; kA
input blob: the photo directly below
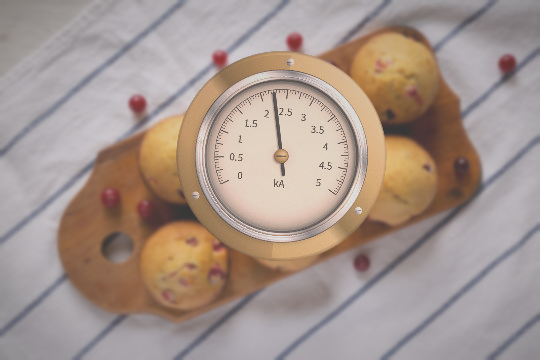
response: 2.25; kA
